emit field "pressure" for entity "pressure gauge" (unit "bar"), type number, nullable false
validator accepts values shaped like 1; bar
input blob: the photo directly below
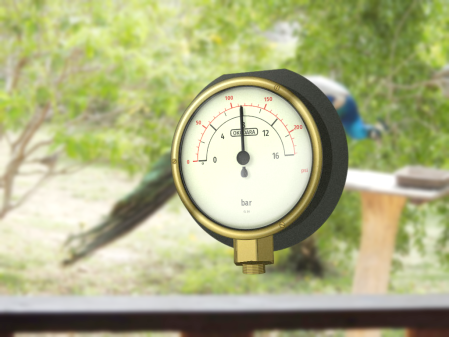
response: 8; bar
